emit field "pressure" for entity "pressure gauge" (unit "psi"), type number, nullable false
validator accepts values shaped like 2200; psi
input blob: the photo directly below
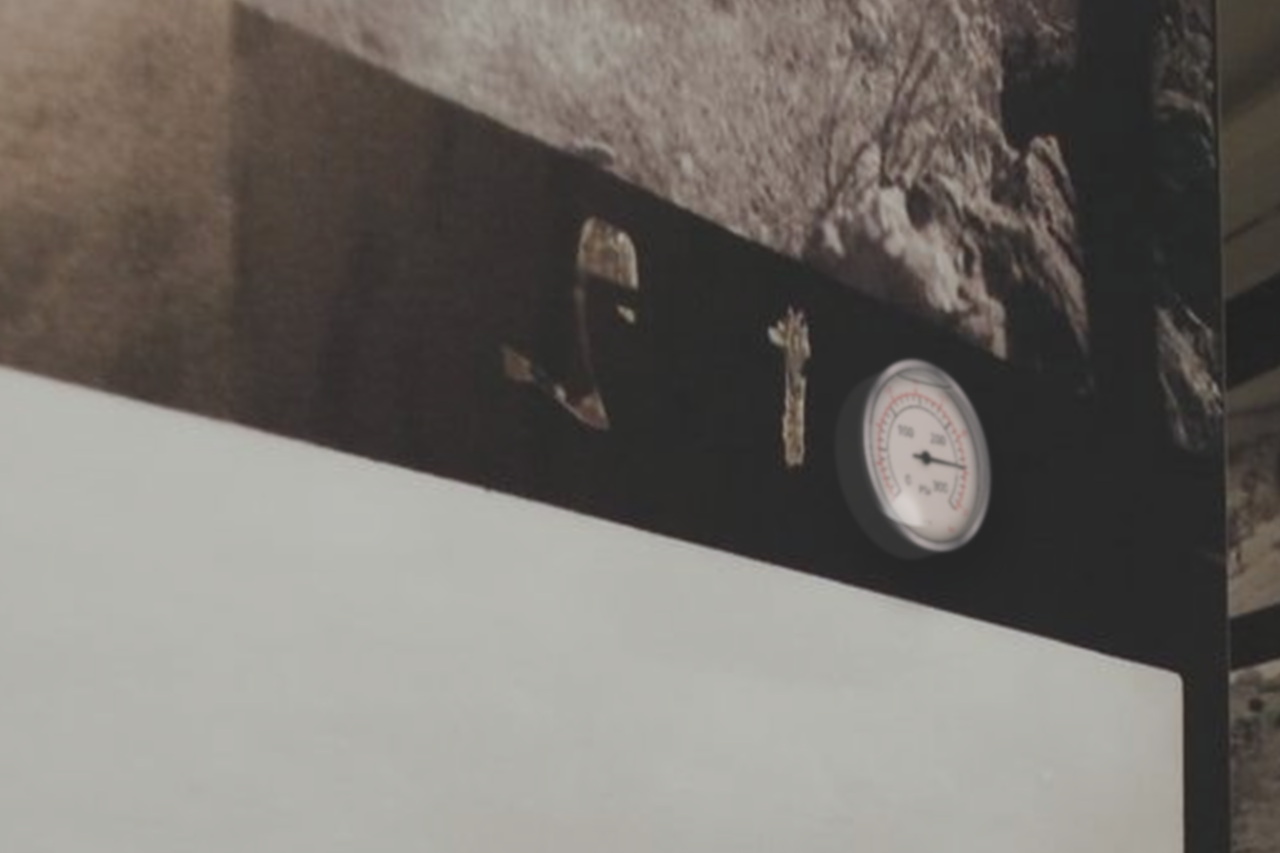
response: 250; psi
